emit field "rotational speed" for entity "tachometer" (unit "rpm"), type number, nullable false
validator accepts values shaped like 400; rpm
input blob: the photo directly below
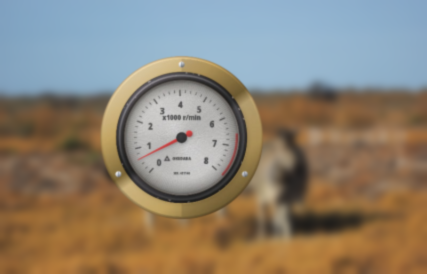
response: 600; rpm
